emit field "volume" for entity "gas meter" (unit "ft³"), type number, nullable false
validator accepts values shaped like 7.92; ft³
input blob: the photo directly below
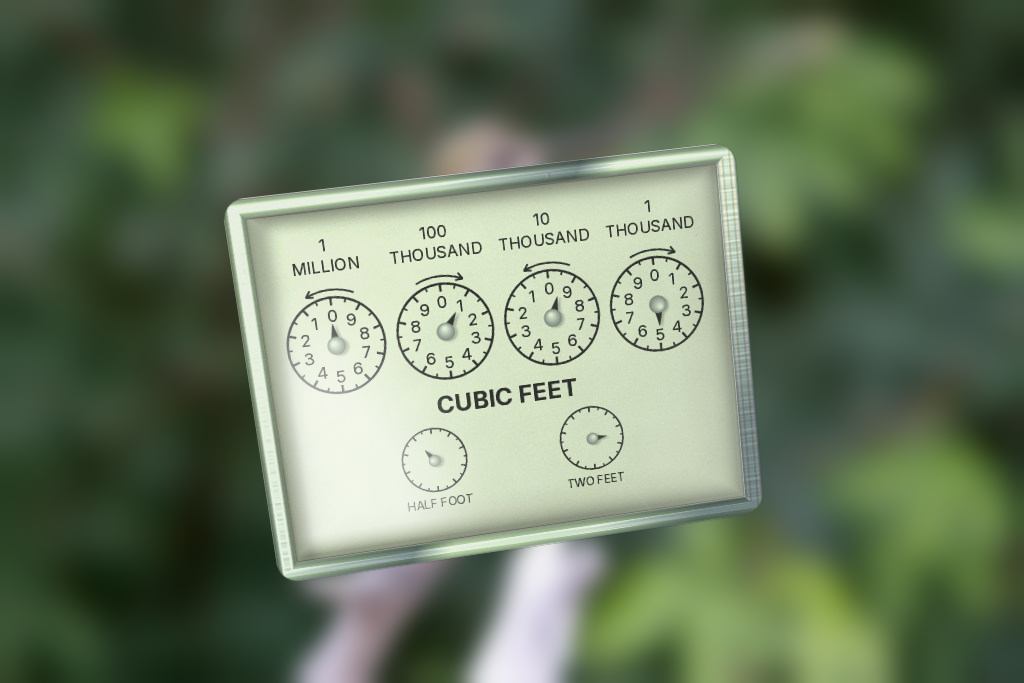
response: 9500; ft³
